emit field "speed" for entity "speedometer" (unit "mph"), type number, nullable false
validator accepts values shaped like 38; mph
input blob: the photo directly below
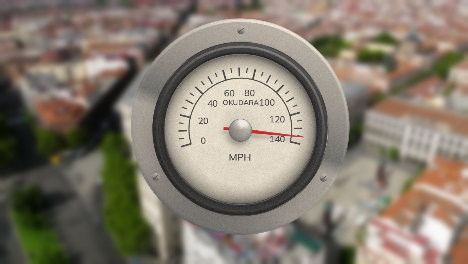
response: 135; mph
